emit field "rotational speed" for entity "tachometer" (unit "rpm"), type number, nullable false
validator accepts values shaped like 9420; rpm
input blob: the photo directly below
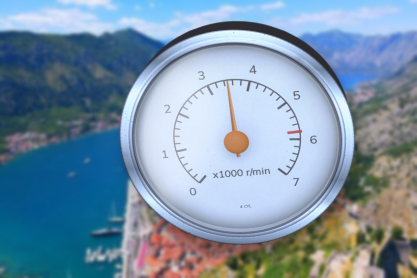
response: 3500; rpm
